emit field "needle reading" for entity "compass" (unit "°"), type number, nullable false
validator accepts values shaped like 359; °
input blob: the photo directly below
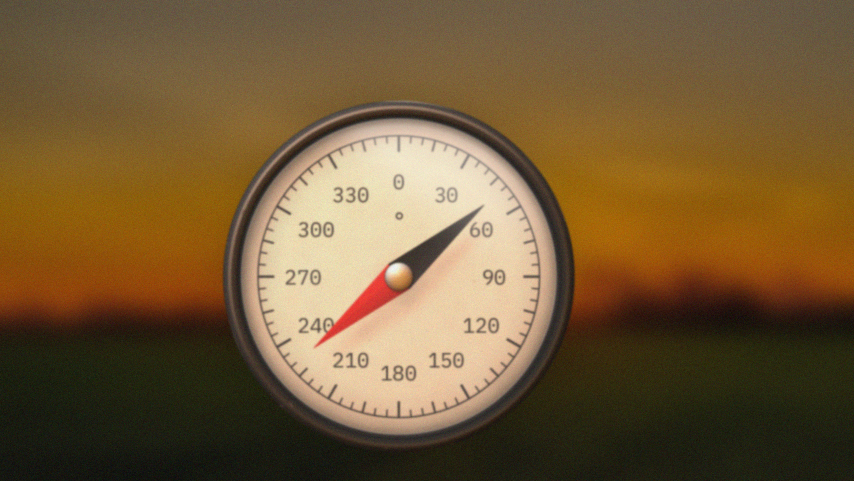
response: 230; °
